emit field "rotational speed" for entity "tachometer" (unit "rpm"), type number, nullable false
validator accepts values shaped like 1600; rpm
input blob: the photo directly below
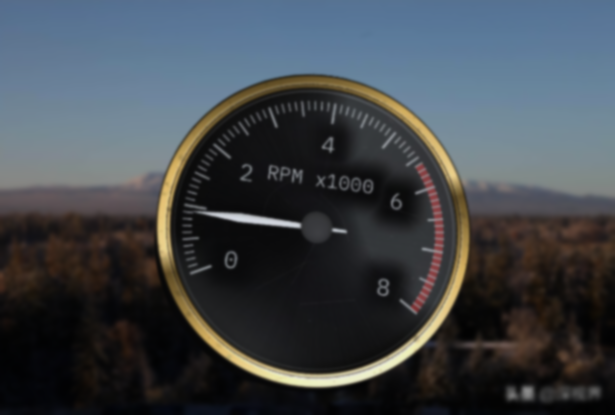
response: 900; rpm
